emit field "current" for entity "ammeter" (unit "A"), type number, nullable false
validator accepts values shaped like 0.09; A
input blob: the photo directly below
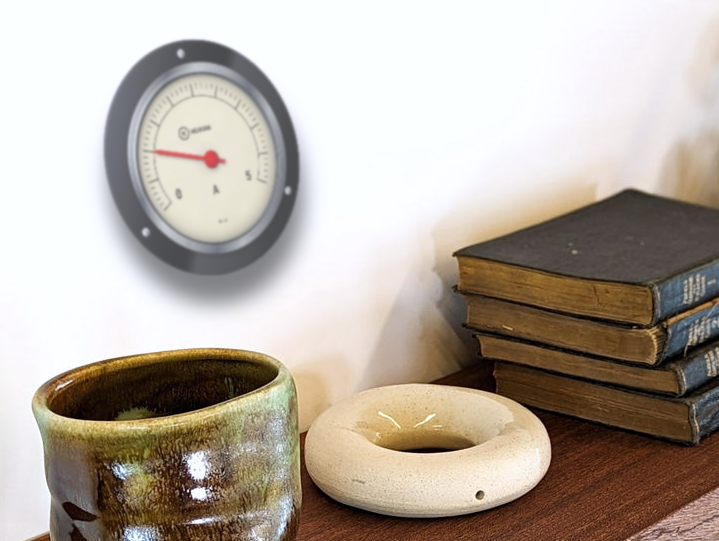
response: 1; A
